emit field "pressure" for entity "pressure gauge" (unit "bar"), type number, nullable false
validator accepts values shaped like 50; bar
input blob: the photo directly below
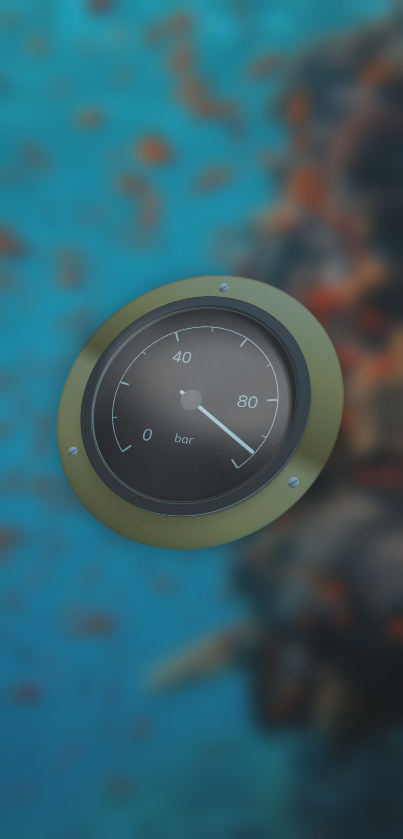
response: 95; bar
